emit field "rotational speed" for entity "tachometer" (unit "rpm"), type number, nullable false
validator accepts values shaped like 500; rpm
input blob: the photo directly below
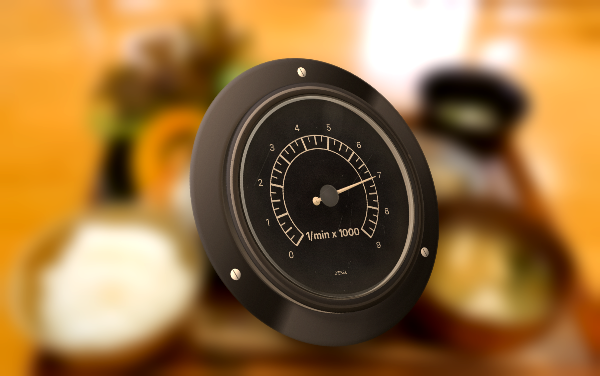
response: 7000; rpm
